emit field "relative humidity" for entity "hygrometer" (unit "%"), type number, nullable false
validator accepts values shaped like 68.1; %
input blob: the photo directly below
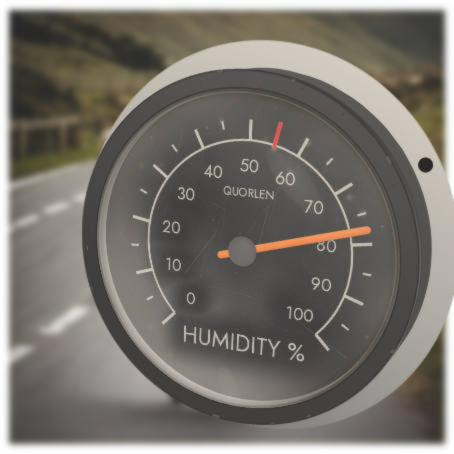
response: 77.5; %
